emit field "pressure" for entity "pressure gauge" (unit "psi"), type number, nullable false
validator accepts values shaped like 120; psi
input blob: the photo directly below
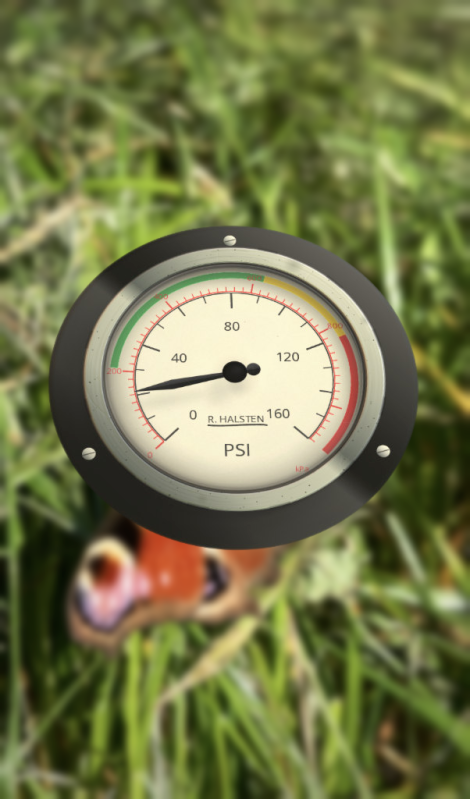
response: 20; psi
